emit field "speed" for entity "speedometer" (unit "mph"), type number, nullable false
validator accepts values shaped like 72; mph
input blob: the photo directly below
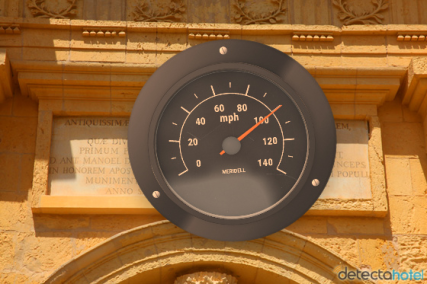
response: 100; mph
